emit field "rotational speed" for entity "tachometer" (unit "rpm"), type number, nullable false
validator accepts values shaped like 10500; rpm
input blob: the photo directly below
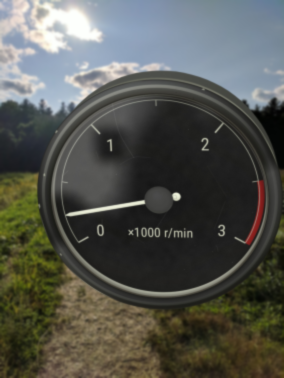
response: 250; rpm
